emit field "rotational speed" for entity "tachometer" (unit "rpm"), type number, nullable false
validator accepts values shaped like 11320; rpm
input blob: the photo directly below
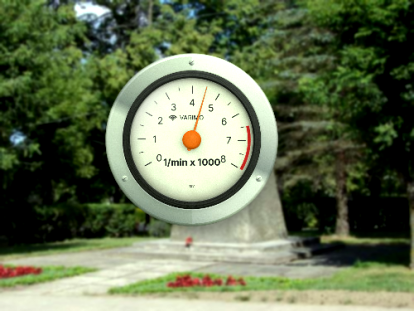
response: 4500; rpm
